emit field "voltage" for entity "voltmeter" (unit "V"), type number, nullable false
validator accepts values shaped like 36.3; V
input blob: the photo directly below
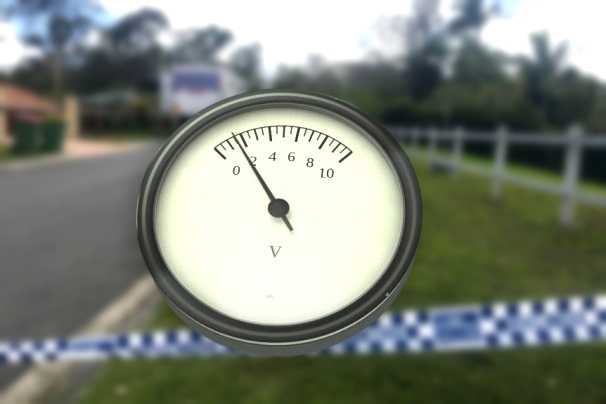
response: 1.5; V
